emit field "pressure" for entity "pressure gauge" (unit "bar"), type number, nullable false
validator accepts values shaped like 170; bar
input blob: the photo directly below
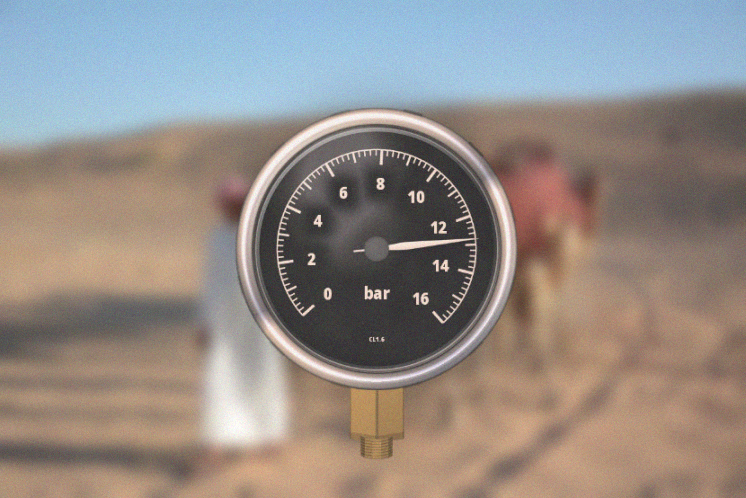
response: 12.8; bar
